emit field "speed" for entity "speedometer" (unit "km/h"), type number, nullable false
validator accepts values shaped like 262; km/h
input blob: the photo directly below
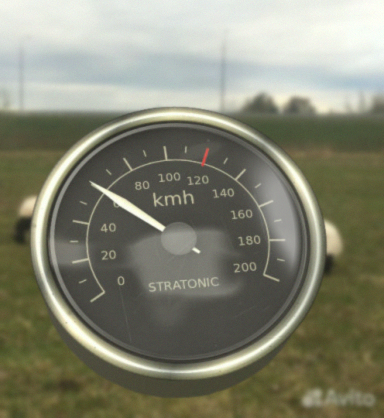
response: 60; km/h
